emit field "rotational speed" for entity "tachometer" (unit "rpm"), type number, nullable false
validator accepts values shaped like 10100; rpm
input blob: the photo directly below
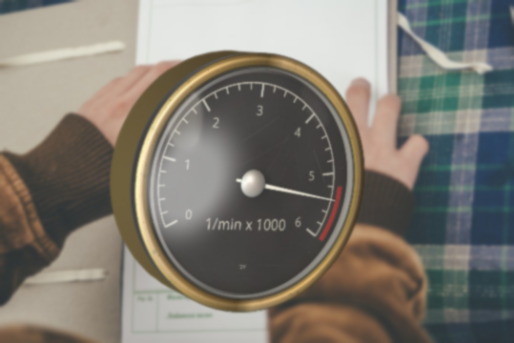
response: 5400; rpm
